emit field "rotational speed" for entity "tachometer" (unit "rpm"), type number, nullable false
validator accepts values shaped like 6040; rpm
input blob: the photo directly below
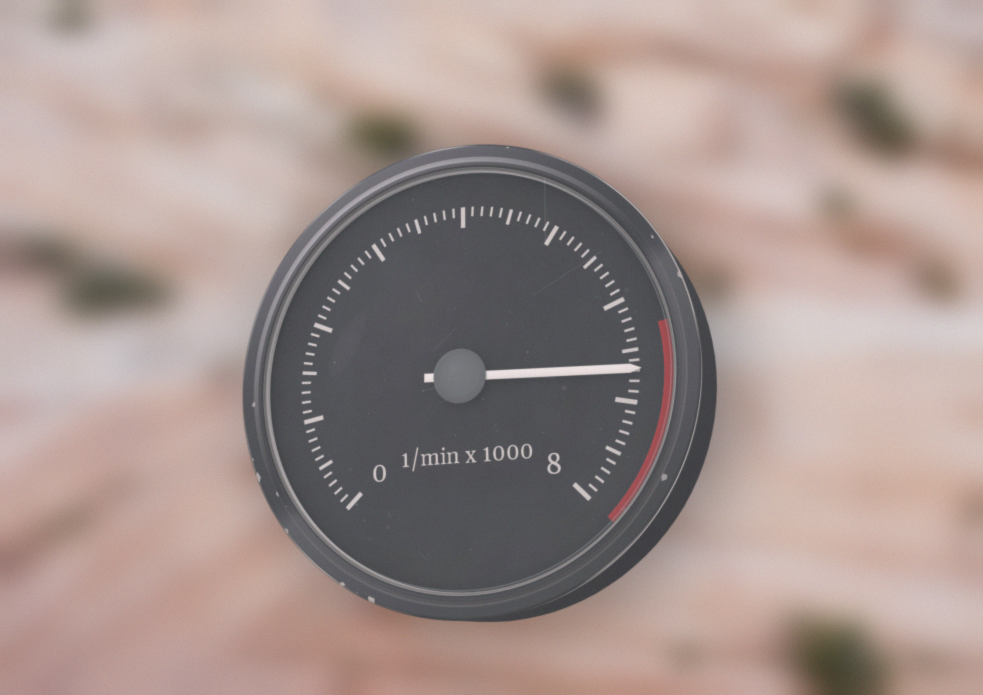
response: 6700; rpm
